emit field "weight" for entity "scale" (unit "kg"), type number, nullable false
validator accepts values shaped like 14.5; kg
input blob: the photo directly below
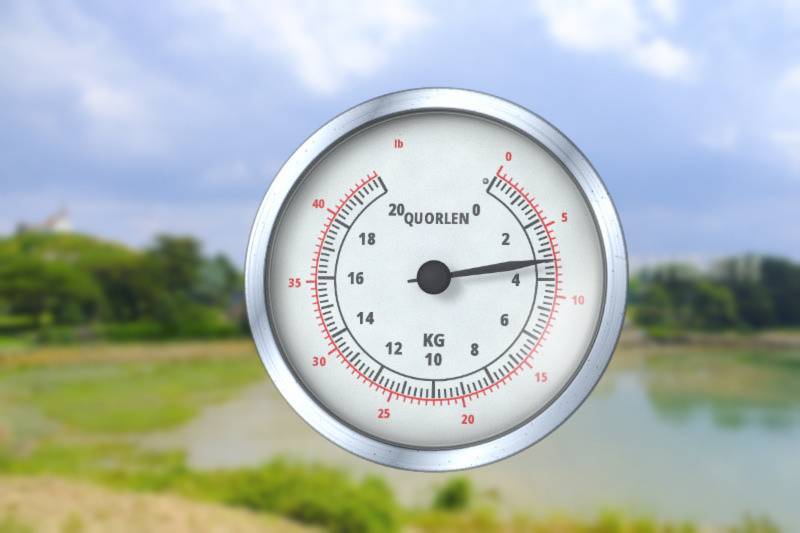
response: 3.4; kg
